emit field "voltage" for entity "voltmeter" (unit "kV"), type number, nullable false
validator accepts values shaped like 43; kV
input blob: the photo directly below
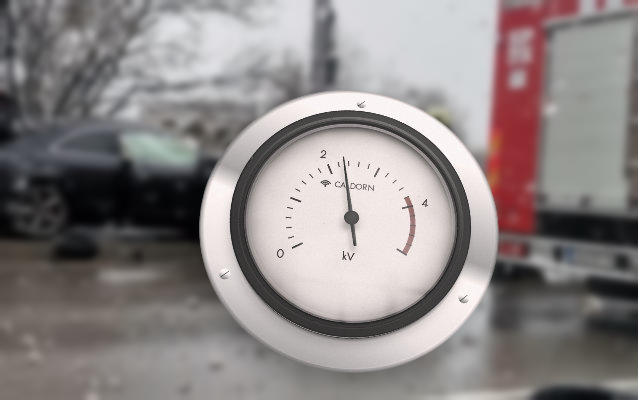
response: 2.3; kV
